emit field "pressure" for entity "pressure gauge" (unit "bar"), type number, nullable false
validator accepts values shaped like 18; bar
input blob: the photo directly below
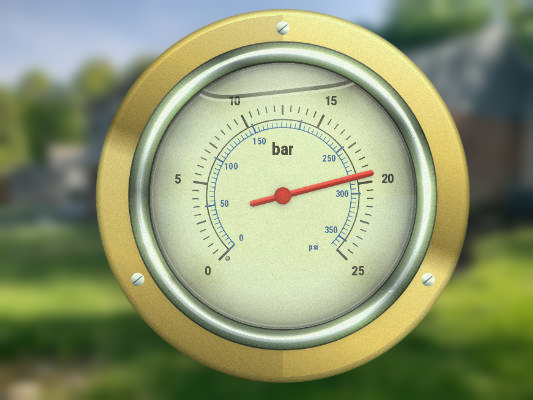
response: 19.5; bar
